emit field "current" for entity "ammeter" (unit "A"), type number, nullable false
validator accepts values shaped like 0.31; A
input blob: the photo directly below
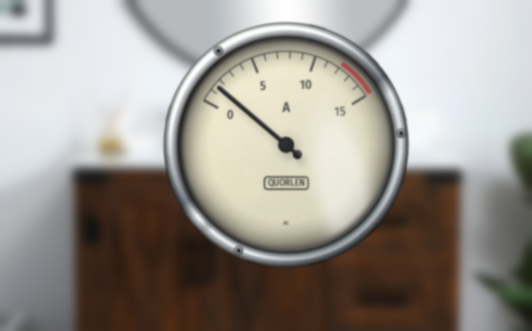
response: 1.5; A
